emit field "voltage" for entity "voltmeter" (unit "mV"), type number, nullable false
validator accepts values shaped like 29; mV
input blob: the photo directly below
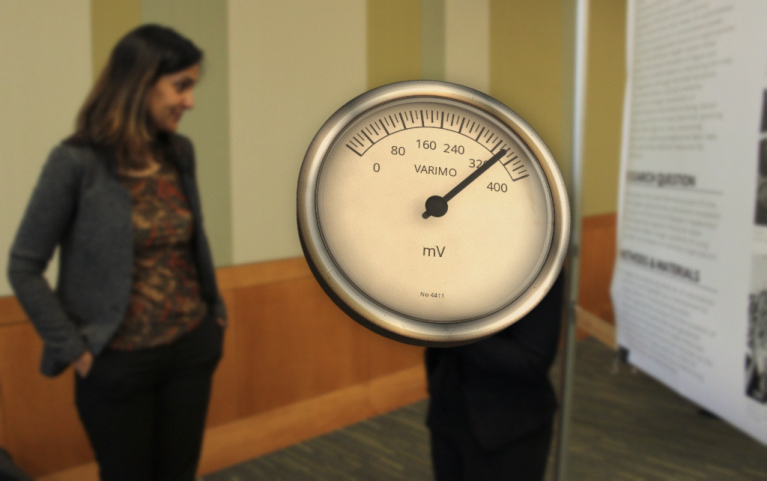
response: 340; mV
